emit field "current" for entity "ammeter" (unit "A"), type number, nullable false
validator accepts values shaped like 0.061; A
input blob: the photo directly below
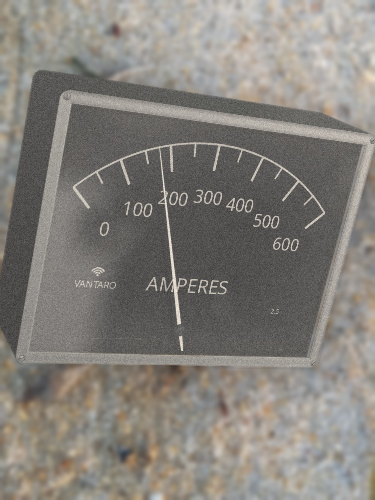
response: 175; A
